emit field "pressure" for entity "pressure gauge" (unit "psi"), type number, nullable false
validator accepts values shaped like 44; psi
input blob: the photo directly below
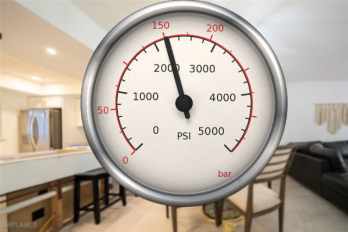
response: 2200; psi
